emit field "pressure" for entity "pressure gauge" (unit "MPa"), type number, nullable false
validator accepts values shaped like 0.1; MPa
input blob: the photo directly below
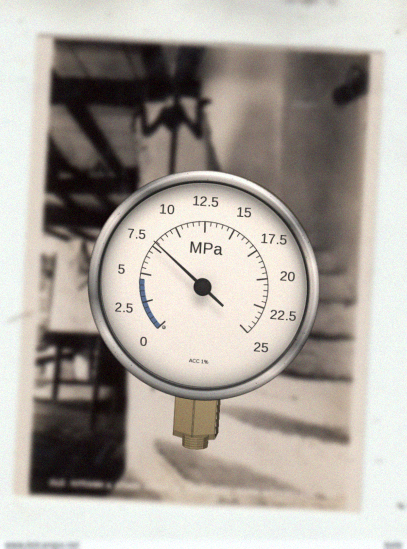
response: 8; MPa
